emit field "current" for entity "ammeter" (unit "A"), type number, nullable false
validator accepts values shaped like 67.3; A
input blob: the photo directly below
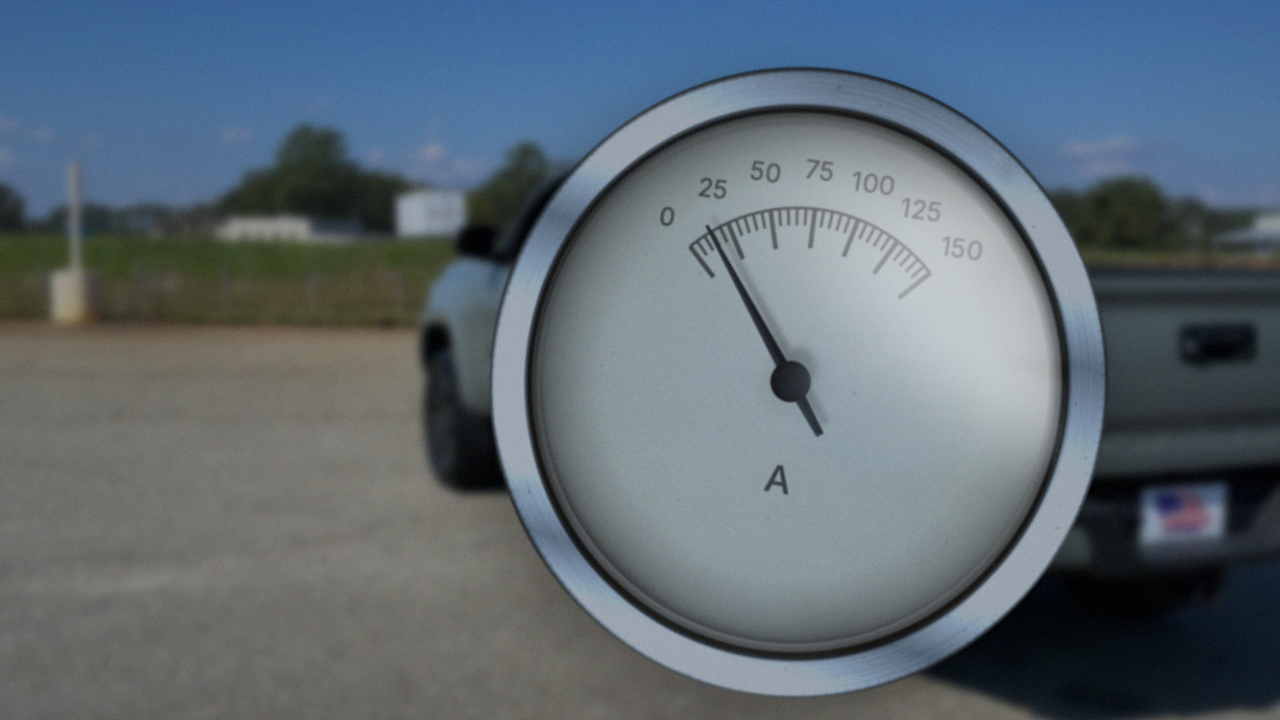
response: 15; A
